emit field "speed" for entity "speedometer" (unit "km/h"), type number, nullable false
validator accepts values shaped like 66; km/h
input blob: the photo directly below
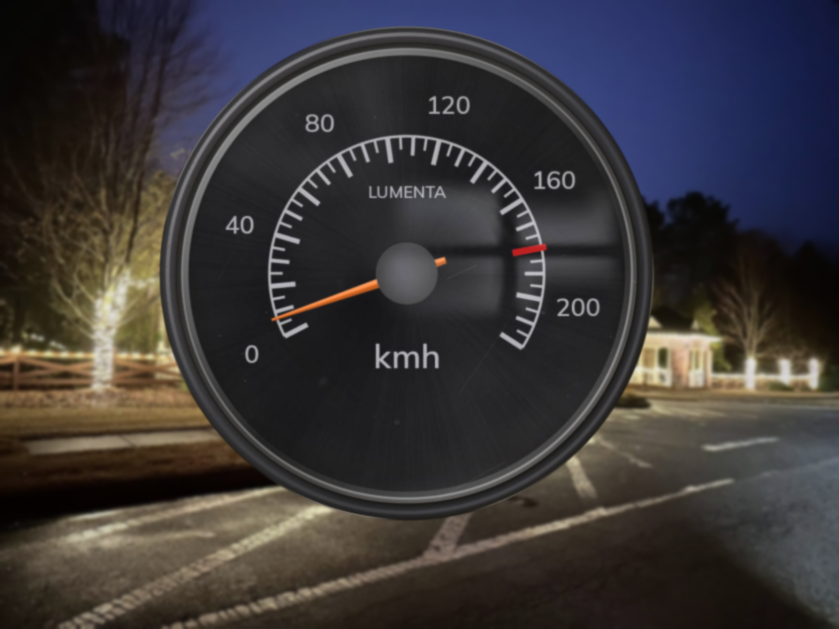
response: 7.5; km/h
